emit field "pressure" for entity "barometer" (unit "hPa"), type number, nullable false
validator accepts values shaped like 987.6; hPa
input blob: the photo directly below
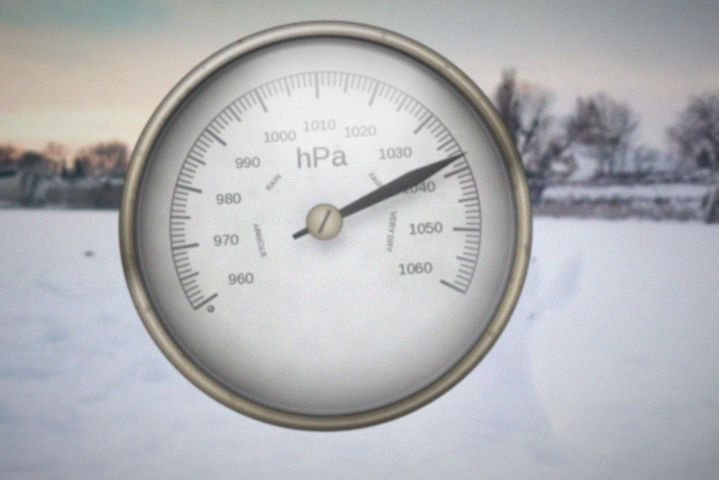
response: 1038; hPa
